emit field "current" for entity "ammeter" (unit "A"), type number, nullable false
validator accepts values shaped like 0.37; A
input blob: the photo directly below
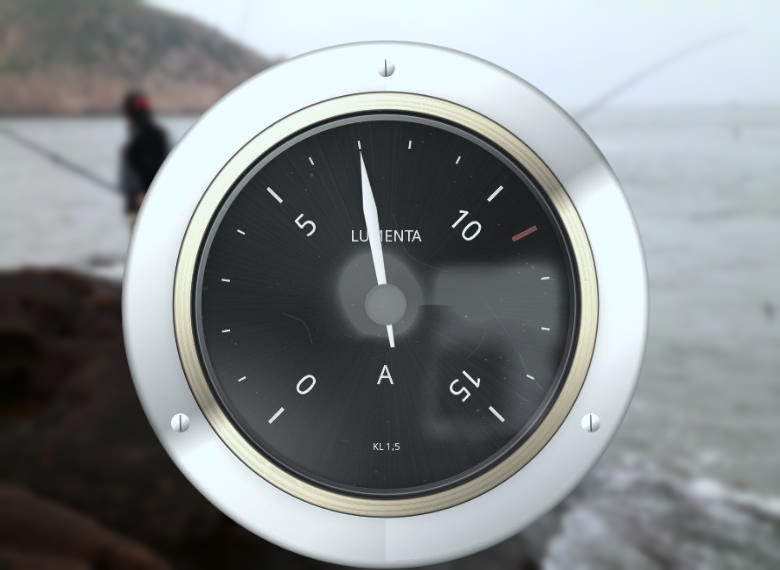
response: 7; A
